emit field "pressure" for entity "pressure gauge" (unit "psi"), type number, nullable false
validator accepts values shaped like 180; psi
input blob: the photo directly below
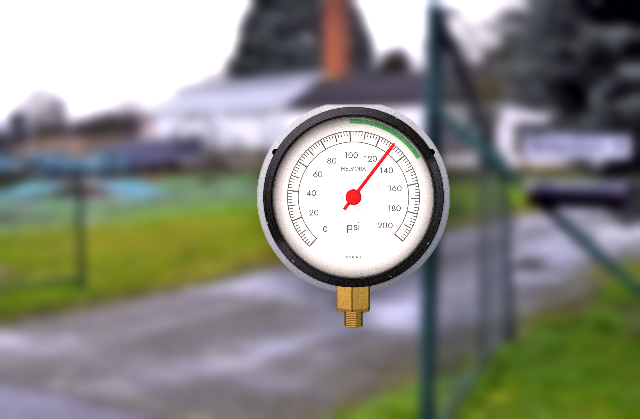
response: 130; psi
